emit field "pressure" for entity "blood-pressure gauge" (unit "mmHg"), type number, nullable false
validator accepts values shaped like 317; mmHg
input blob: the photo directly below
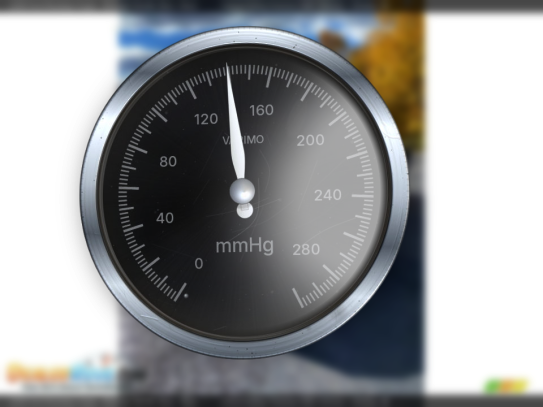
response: 140; mmHg
